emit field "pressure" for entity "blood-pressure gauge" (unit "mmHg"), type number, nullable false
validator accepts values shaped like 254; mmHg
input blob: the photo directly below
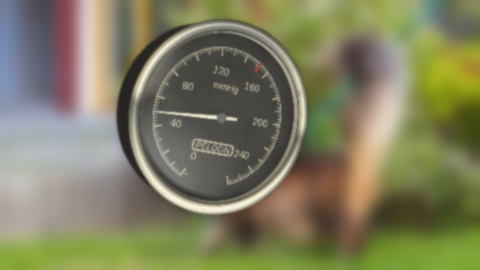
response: 50; mmHg
